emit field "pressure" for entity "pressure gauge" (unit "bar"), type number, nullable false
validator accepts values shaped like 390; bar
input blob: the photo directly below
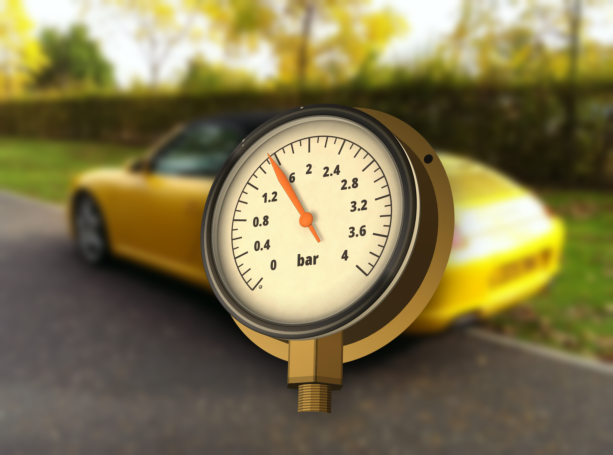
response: 1.55; bar
